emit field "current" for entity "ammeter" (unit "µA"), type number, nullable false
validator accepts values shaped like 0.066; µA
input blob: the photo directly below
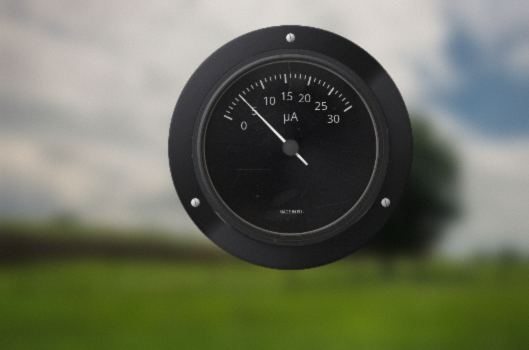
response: 5; µA
